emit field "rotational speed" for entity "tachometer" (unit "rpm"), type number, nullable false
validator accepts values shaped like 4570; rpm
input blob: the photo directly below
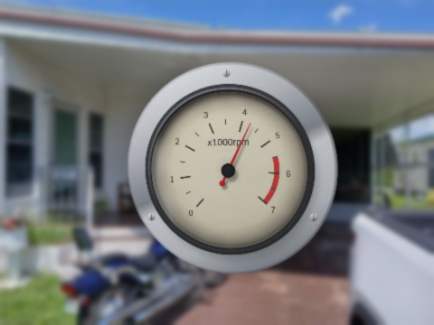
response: 4250; rpm
